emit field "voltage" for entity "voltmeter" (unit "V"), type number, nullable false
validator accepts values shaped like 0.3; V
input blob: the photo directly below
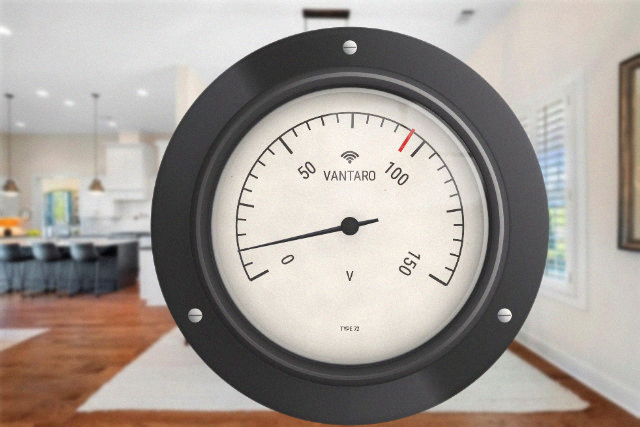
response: 10; V
